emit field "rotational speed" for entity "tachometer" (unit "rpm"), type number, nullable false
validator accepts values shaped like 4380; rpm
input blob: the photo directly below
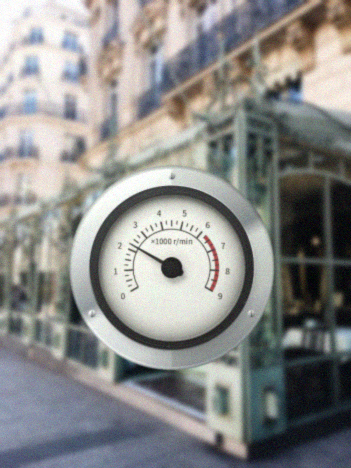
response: 2250; rpm
